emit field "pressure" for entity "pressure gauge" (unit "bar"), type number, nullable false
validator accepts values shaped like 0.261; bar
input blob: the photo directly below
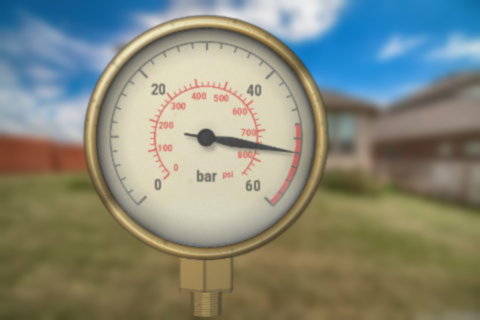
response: 52; bar
